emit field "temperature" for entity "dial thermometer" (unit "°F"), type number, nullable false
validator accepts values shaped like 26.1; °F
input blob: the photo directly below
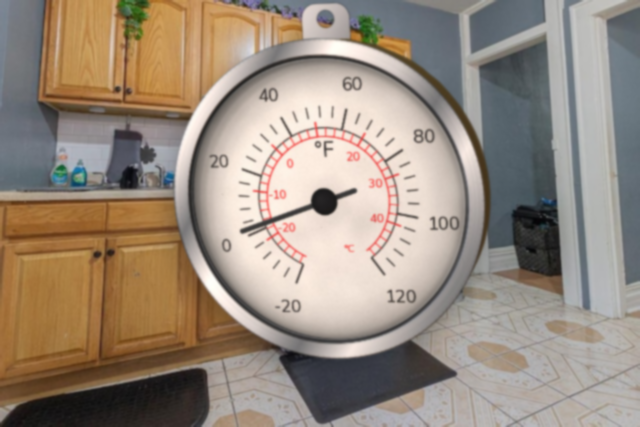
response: 2; °F
